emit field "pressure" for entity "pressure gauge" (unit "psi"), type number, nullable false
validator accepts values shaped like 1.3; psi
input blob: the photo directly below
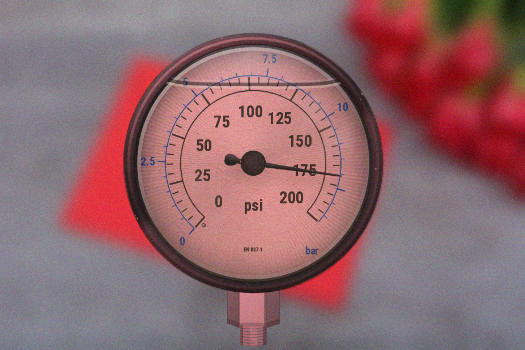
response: 175; psi
